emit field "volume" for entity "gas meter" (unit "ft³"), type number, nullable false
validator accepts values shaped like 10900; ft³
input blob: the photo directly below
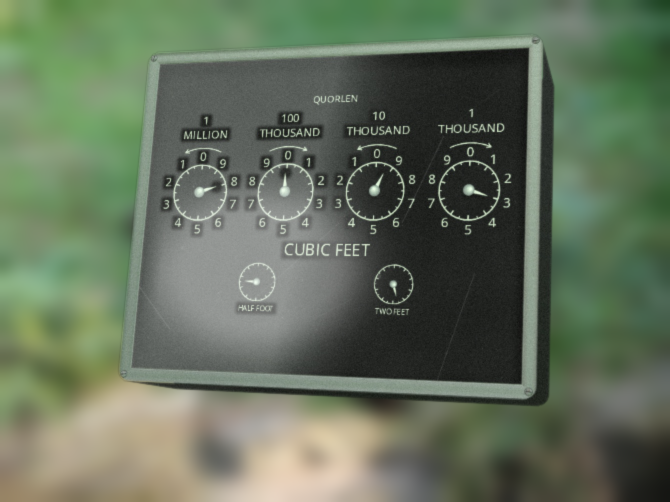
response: 799300; ft³
